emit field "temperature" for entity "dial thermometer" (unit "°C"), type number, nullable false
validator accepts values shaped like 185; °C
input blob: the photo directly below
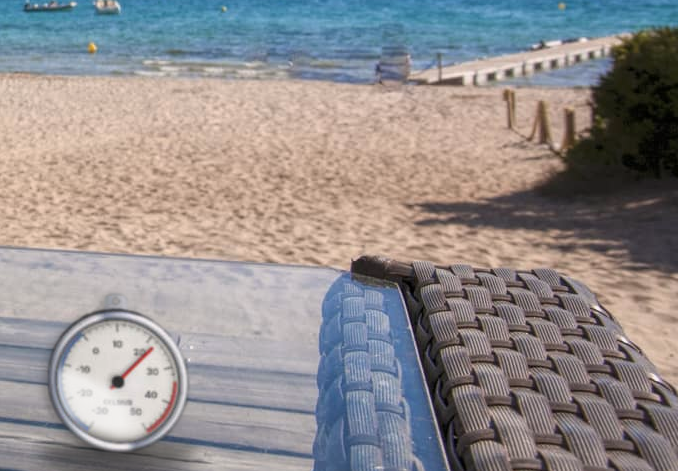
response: 22; °C
